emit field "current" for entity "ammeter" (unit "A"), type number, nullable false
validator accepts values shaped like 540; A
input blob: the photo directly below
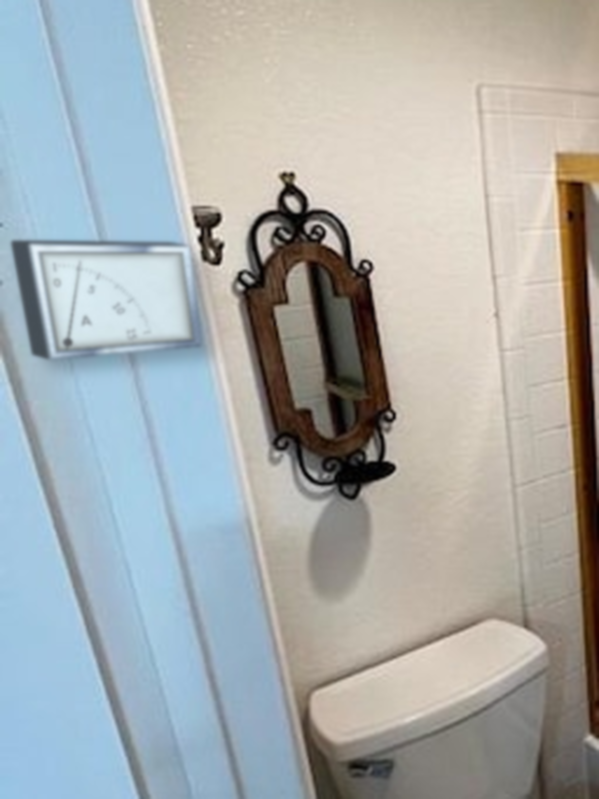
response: 2.5; A
